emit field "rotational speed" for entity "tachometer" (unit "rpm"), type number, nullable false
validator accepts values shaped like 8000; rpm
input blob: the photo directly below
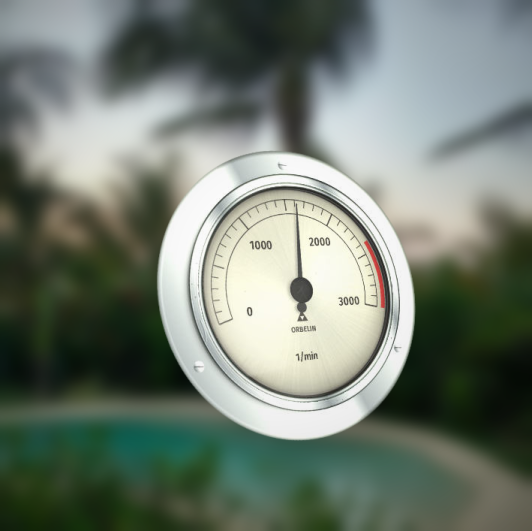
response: 1600; rpm
